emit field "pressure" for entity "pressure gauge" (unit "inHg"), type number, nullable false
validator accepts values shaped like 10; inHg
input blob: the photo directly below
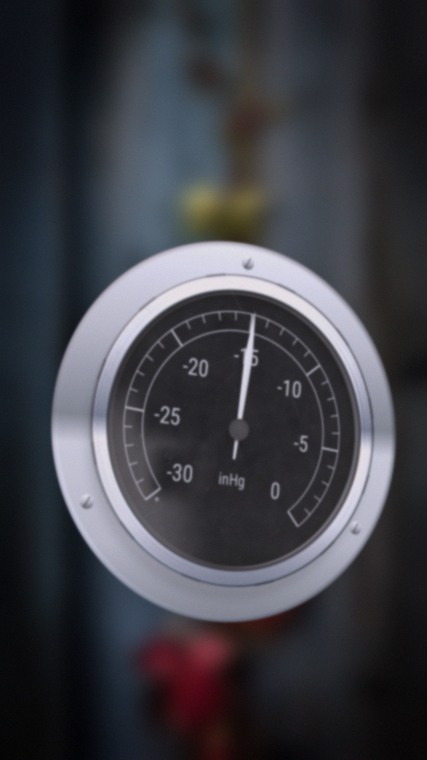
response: -15; inHg
